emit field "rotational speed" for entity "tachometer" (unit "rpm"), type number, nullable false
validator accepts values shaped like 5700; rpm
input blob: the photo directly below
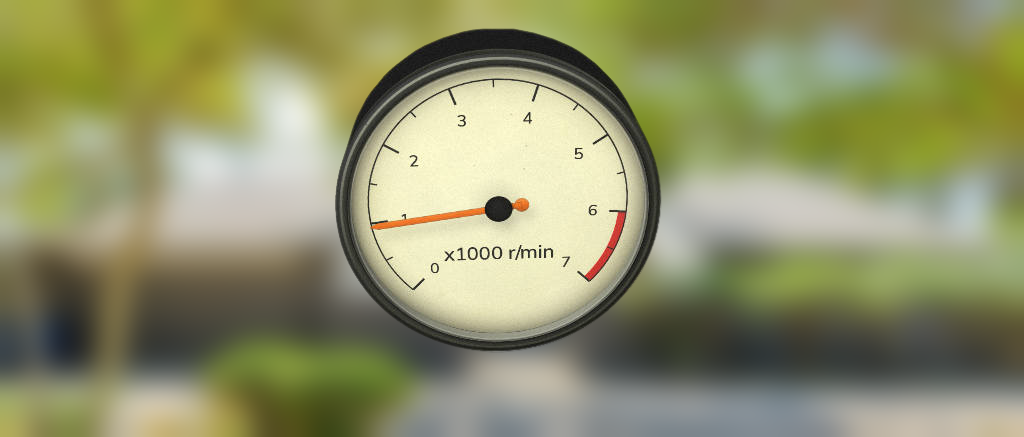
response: 1000; rpm
